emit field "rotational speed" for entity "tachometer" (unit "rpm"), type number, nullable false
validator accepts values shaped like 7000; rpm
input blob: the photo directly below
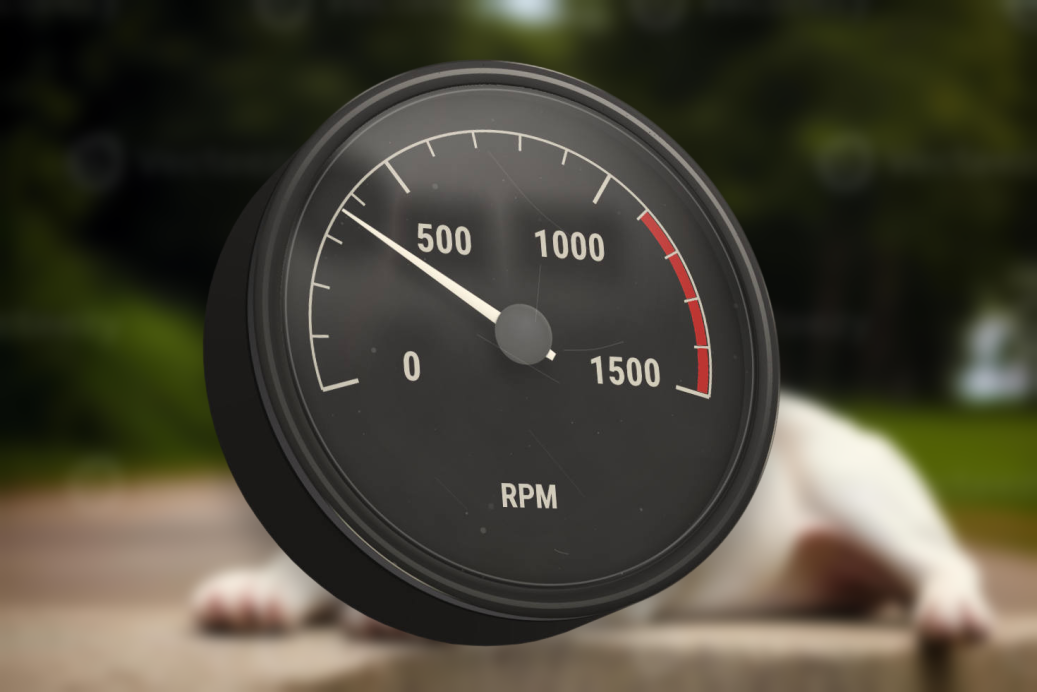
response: 350; rpm
